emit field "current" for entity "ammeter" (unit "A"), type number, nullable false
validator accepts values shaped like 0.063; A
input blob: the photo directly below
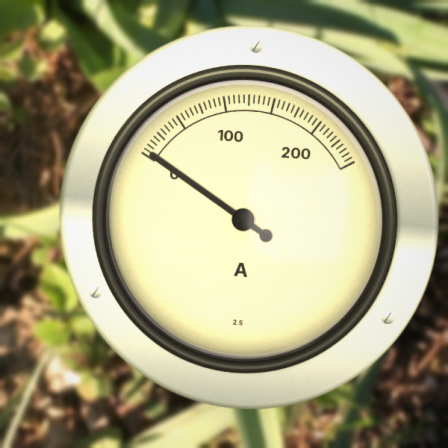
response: 5; A
